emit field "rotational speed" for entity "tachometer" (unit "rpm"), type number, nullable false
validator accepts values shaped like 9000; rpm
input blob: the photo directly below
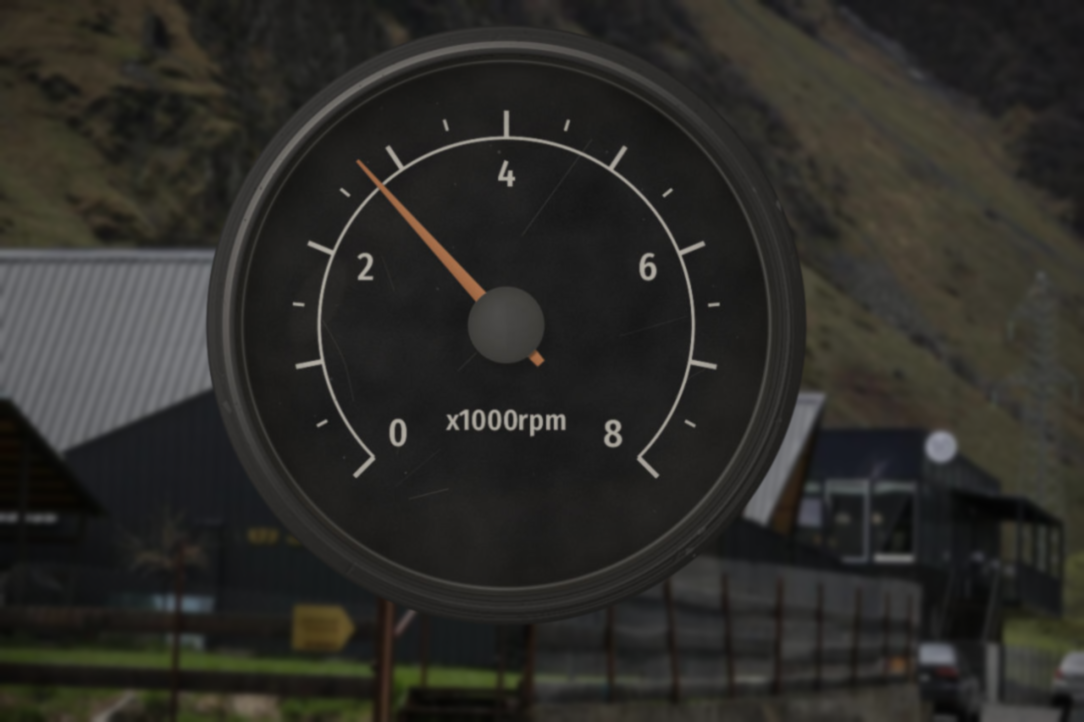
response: 2750; rpm
